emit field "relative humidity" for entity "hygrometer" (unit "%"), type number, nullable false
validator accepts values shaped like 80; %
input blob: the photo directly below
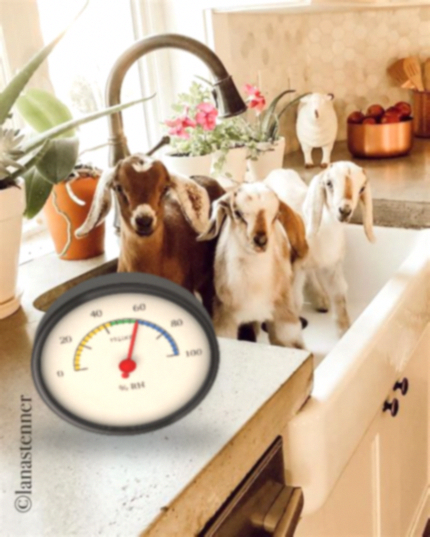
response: 60; %
